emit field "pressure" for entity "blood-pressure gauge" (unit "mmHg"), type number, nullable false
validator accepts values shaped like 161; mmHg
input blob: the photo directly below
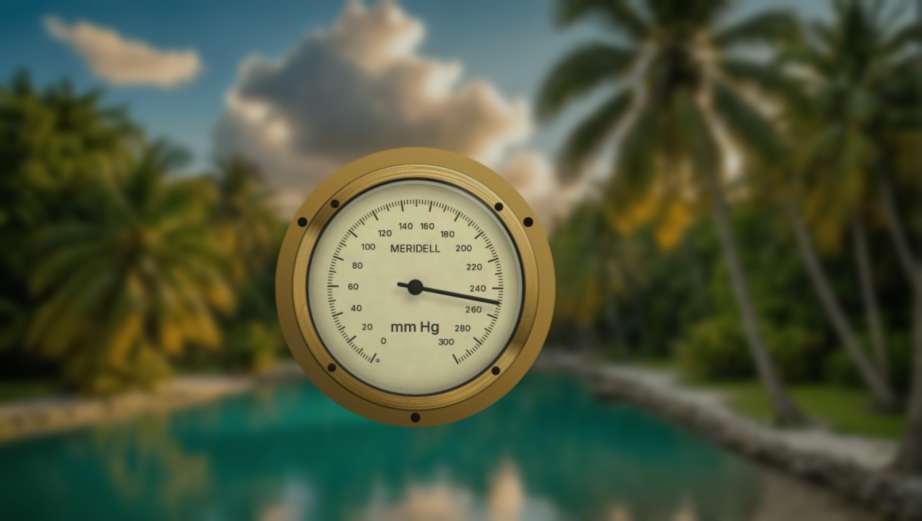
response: 250; mmHg
